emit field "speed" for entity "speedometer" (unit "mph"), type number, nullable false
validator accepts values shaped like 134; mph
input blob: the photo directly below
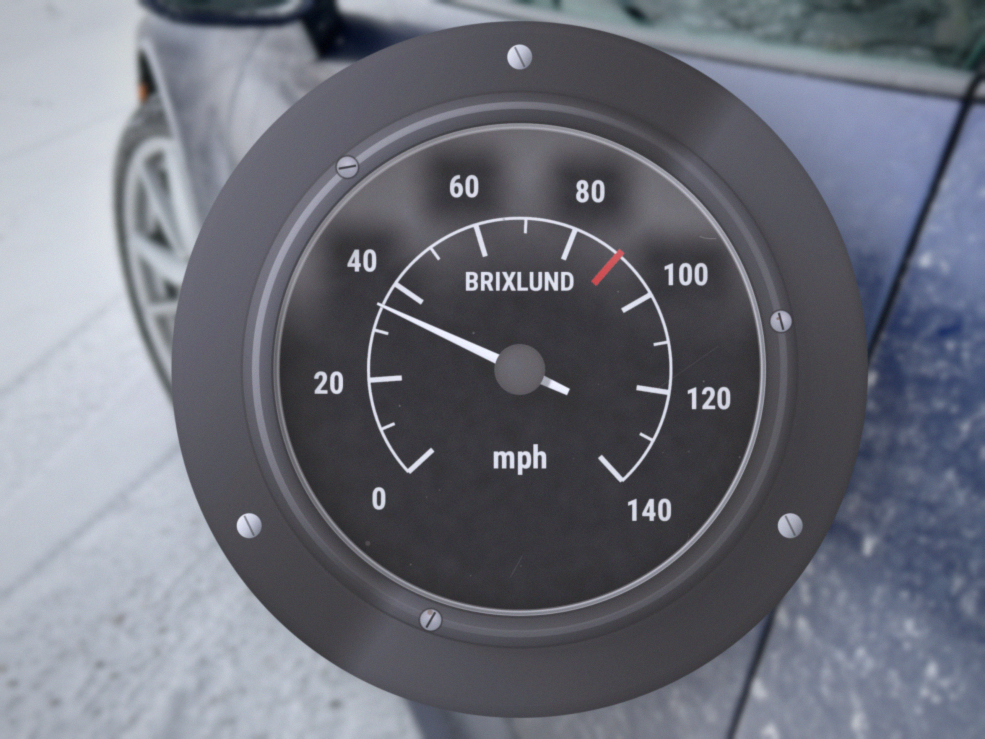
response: 35; mph
